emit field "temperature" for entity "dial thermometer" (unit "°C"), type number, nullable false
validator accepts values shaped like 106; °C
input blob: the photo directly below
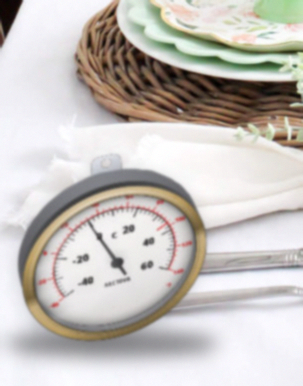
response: 0; °C
